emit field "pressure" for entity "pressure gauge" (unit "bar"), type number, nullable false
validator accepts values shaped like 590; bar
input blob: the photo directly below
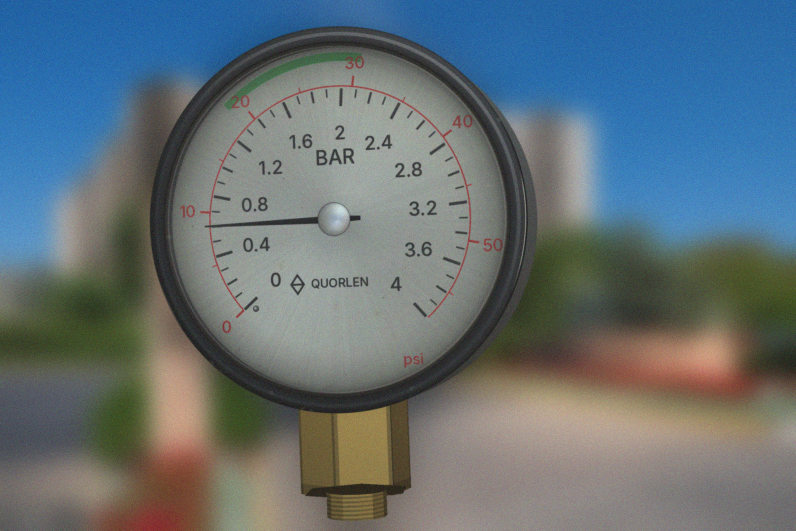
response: 0.6; bar
